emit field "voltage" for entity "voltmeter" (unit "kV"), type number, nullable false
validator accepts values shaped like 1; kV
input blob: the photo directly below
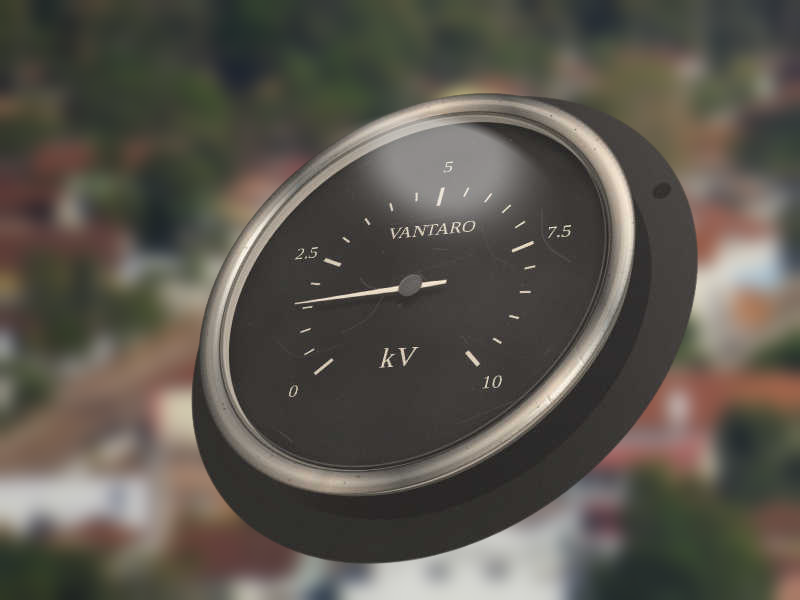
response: 1.5; kV
